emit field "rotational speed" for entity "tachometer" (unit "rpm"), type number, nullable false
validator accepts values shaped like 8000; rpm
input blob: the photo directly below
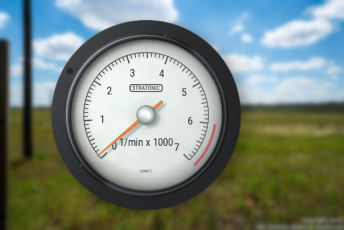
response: 100; rpm
